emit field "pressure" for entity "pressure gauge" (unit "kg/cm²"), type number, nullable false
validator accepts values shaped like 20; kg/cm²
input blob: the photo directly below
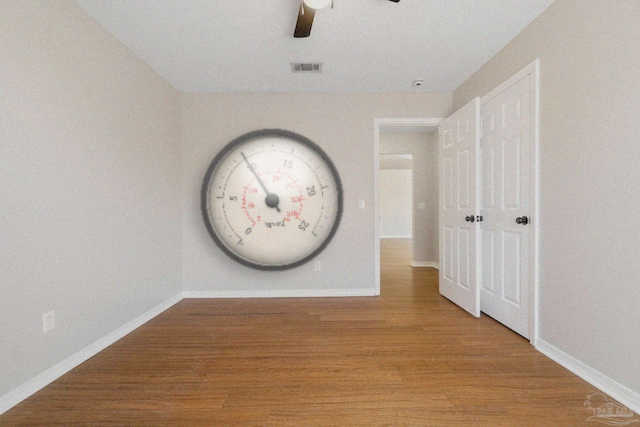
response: 10; kg/cm²
